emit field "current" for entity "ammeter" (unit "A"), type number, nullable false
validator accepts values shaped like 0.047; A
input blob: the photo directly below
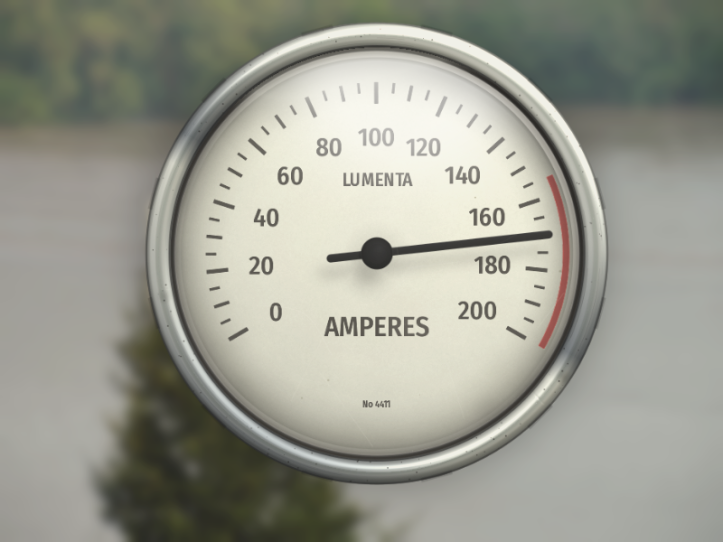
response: 170; A
